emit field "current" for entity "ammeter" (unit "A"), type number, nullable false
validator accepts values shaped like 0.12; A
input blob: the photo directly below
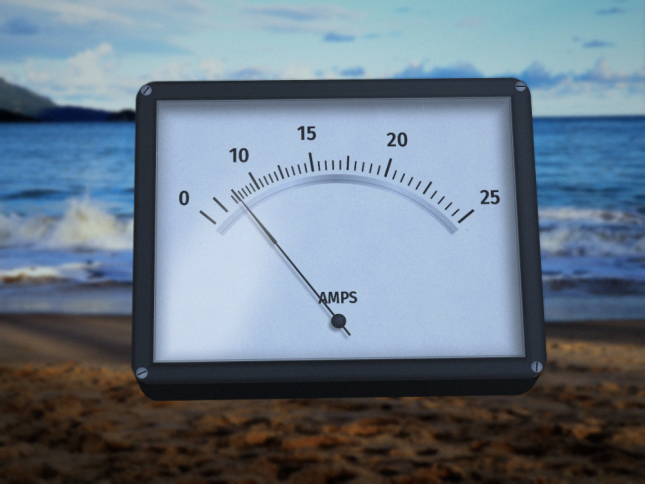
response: 7.5; A
